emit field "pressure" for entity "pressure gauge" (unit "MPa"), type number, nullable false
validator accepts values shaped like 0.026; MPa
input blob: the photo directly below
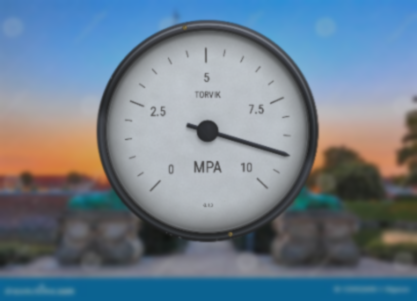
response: 9; MPa
